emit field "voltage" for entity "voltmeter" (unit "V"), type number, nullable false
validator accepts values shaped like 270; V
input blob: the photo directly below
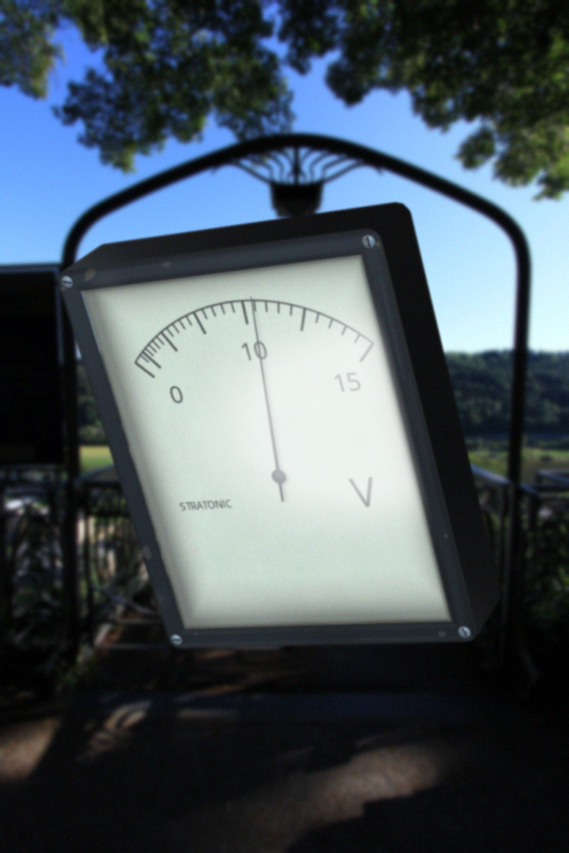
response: 10.5; V
